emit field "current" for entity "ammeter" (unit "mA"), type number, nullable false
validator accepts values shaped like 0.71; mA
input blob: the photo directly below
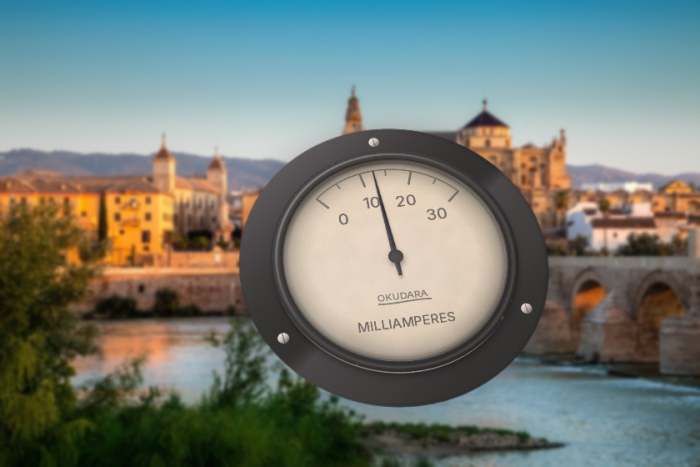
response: 12.5; mA
